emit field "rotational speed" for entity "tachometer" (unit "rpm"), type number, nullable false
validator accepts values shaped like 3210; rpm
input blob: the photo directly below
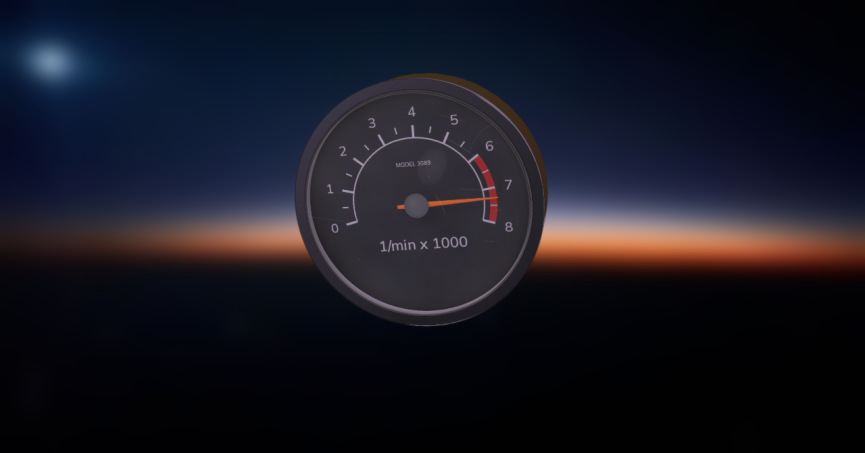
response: 7250; rpm
